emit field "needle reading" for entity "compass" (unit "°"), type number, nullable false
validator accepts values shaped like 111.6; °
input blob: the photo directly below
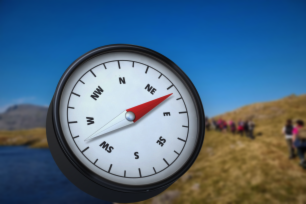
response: 67.5; °
